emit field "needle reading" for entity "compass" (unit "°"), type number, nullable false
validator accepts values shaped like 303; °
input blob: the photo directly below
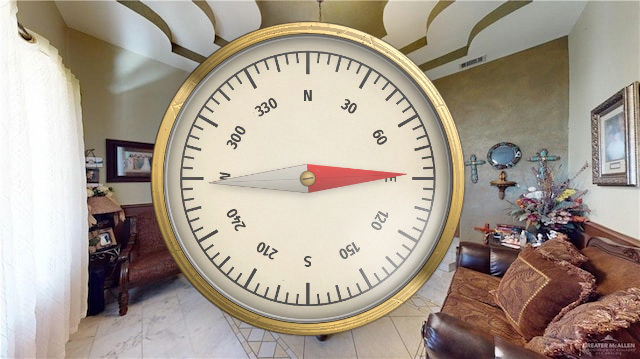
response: 87.5; °
